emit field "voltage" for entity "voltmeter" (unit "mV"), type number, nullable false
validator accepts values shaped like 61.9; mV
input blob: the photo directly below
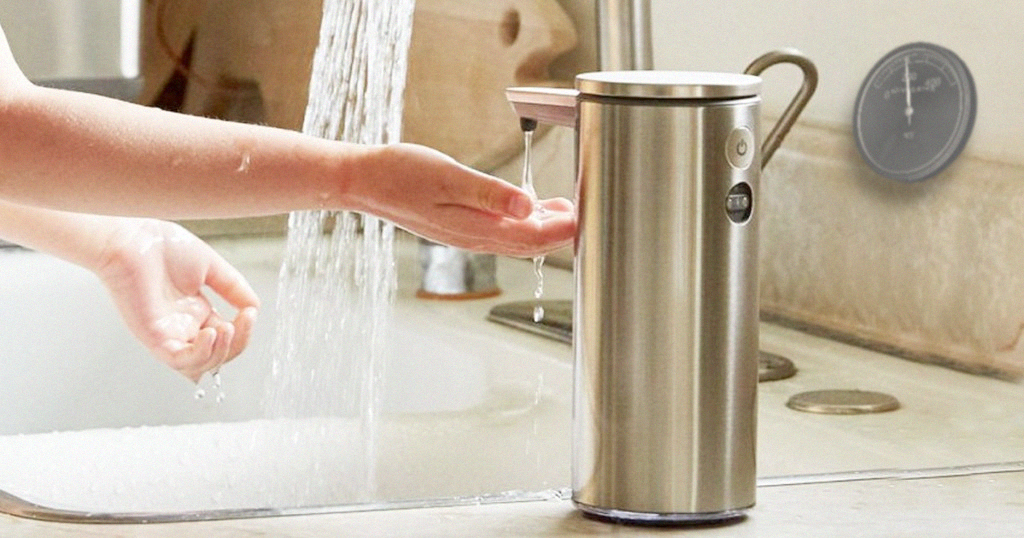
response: 200; mV
